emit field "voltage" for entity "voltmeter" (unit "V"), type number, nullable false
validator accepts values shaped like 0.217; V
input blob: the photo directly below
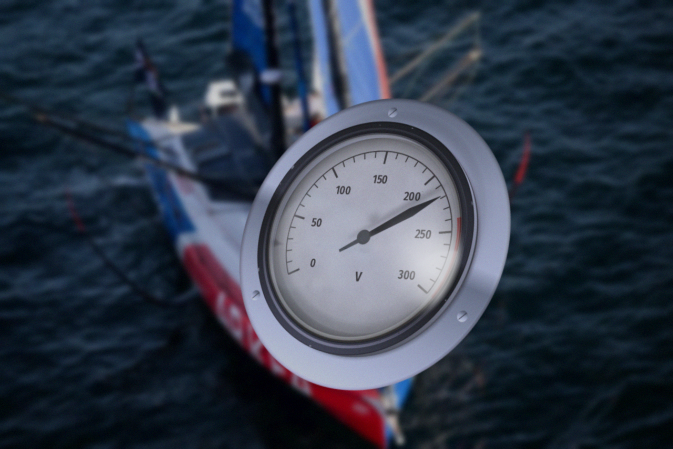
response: 220; V
